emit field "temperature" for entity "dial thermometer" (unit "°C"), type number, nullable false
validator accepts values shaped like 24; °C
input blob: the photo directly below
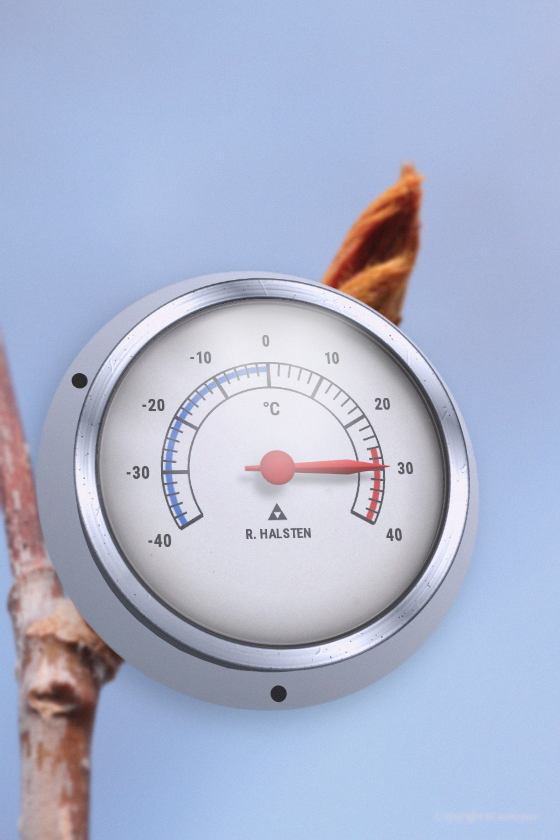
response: 30; °C
